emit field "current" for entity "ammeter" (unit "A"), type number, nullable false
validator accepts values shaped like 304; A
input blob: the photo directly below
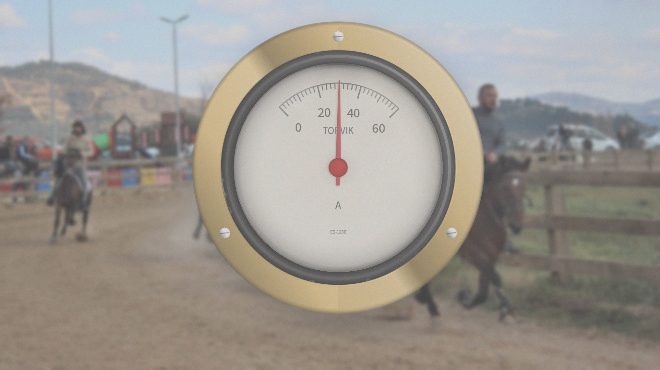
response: 30; A
